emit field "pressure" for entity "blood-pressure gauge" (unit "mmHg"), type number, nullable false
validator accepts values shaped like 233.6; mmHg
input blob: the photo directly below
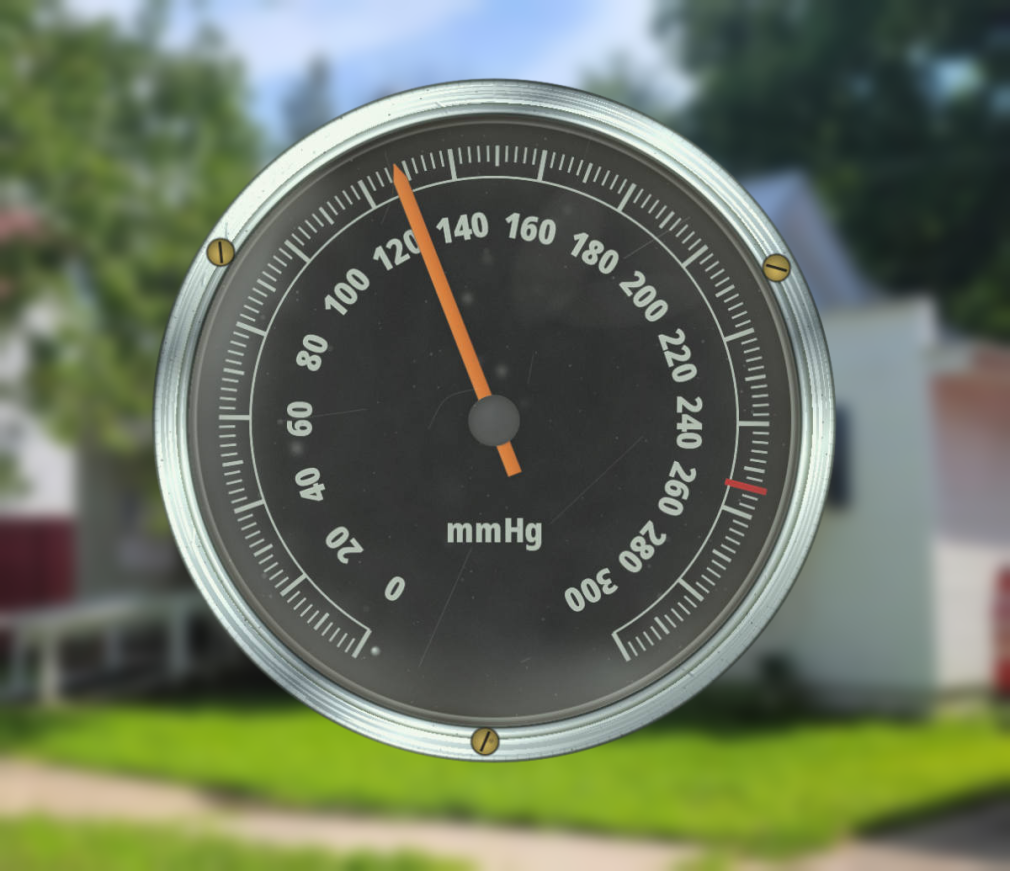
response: 128; mmHg
